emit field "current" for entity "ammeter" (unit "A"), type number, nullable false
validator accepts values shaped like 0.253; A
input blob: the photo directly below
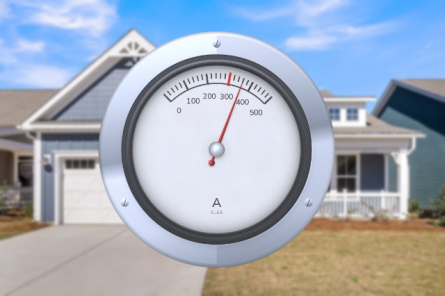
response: 360; A
